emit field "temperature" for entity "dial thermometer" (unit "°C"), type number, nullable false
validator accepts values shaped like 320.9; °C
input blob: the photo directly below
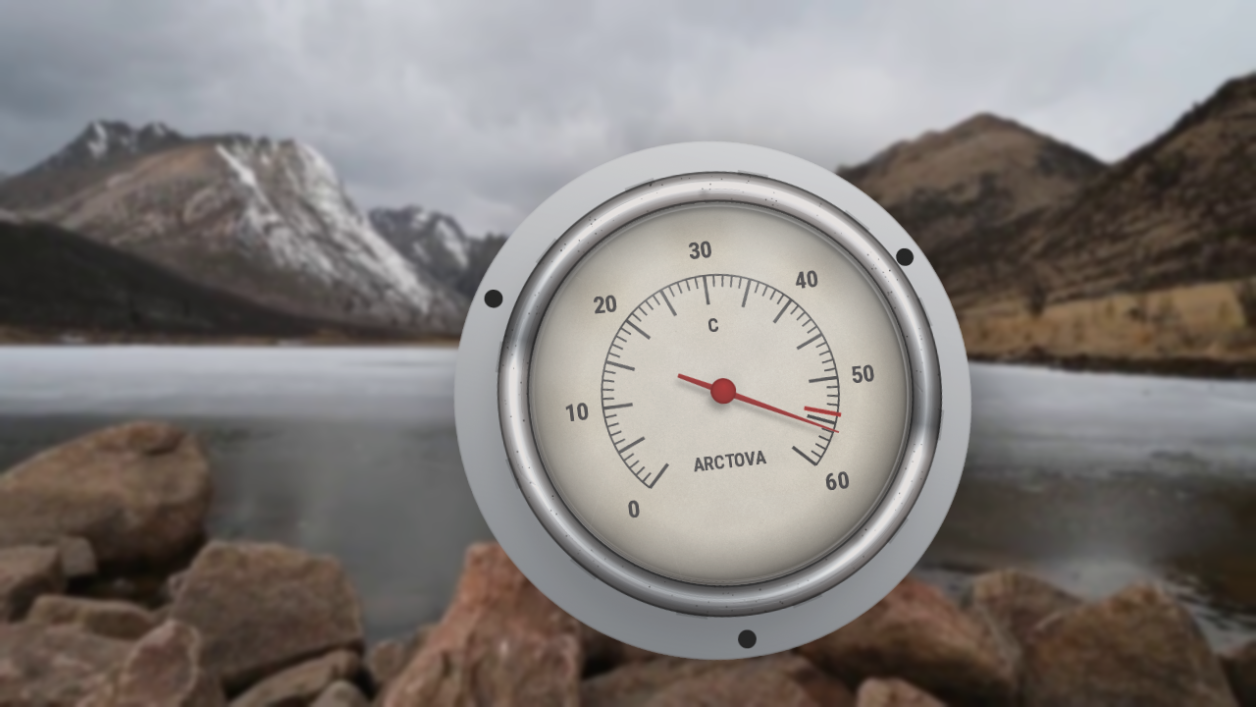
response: 56; °C
